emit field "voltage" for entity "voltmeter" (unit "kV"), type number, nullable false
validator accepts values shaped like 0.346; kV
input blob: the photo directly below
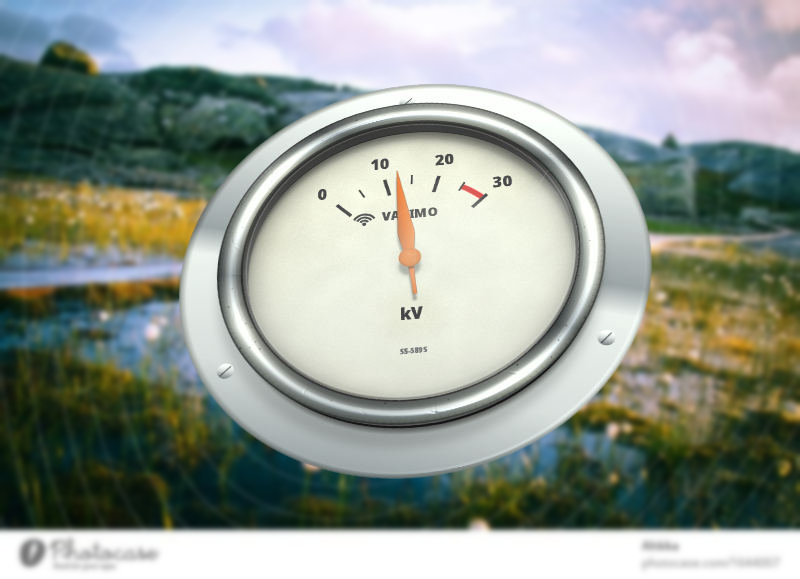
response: 12.5; kV
